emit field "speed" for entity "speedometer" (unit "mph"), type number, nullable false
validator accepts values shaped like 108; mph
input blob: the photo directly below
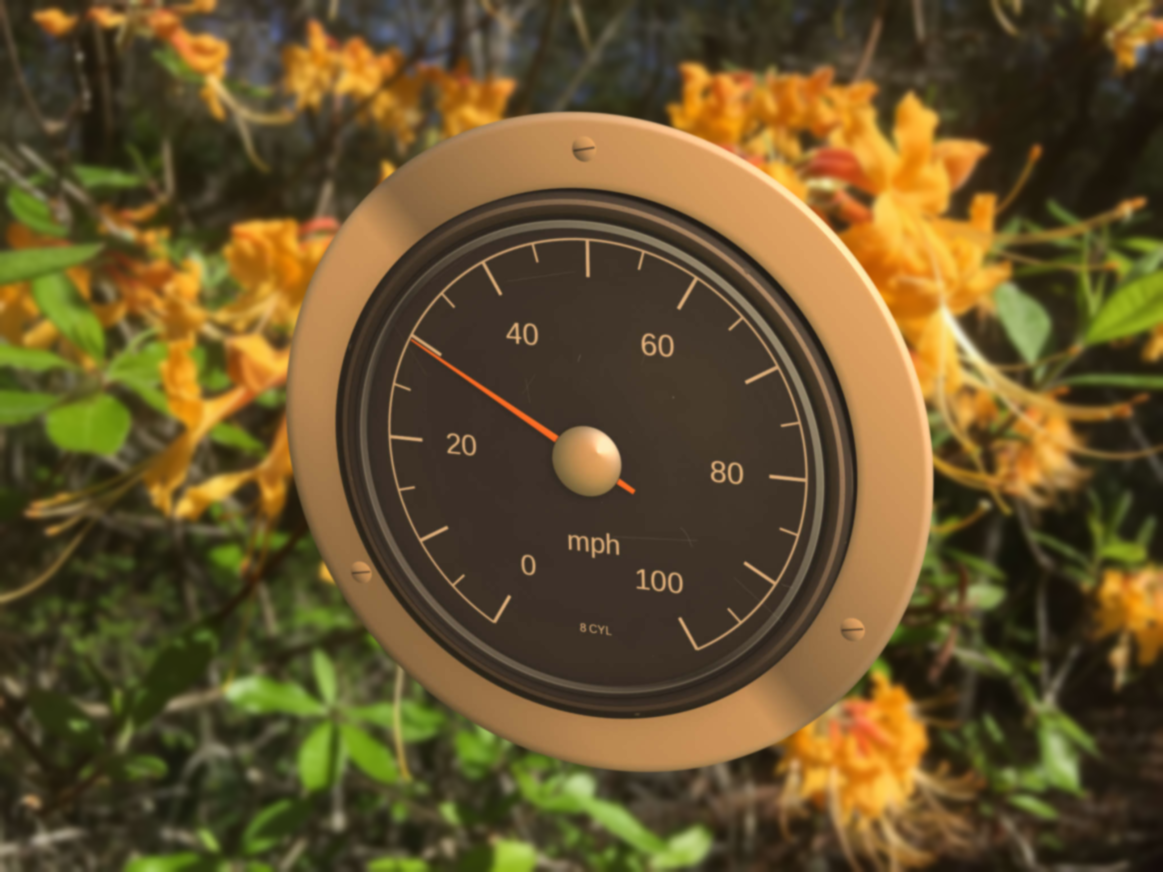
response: 30; mph
